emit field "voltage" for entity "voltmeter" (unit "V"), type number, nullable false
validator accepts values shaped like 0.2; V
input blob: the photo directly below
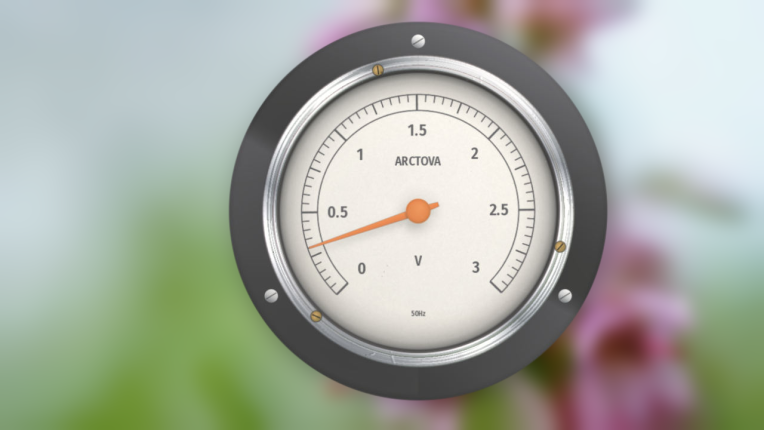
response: 0.3; V
